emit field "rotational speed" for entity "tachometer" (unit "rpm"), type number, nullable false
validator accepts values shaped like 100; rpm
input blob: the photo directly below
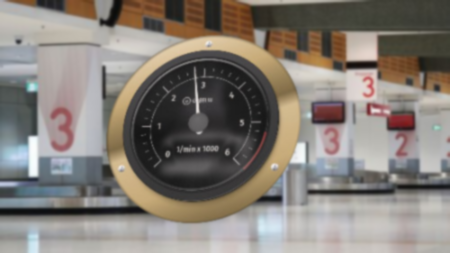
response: 2800; rpm
